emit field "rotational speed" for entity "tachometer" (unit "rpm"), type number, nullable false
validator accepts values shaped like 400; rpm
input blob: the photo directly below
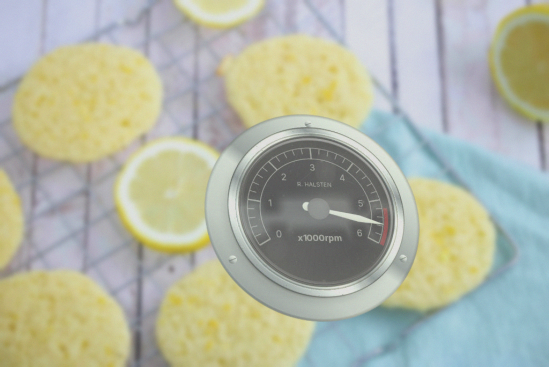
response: 5600; rpm
